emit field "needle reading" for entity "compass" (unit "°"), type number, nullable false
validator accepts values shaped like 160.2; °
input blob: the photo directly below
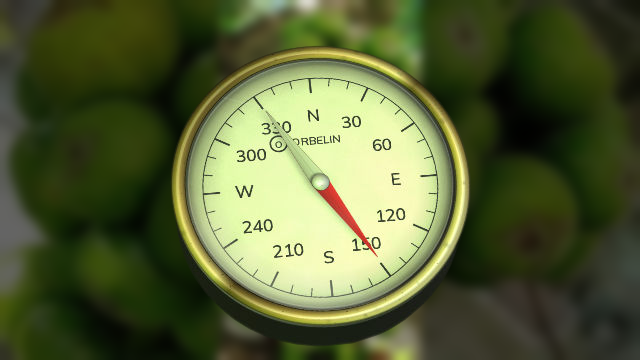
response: 150; °
